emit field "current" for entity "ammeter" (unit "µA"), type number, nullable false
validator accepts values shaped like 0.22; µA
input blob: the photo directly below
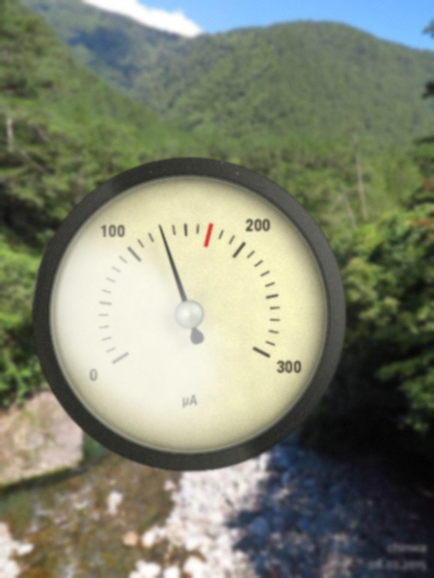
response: 130; µA
